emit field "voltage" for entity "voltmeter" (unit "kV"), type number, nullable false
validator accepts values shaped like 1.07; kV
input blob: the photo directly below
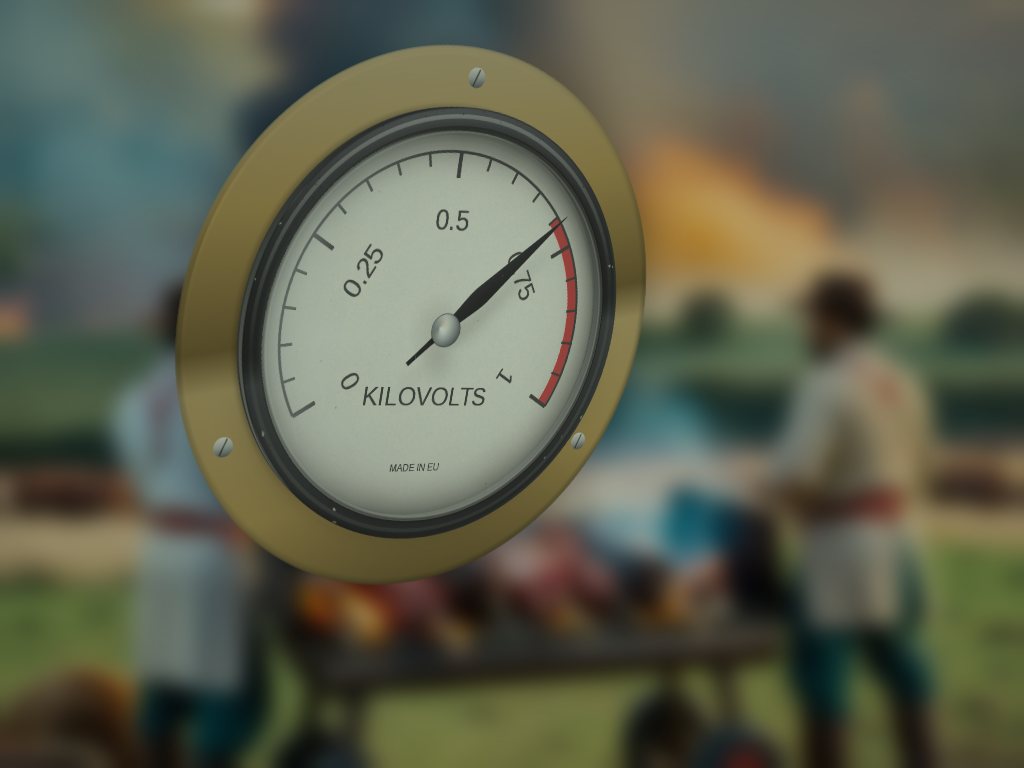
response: 0.7; kV
